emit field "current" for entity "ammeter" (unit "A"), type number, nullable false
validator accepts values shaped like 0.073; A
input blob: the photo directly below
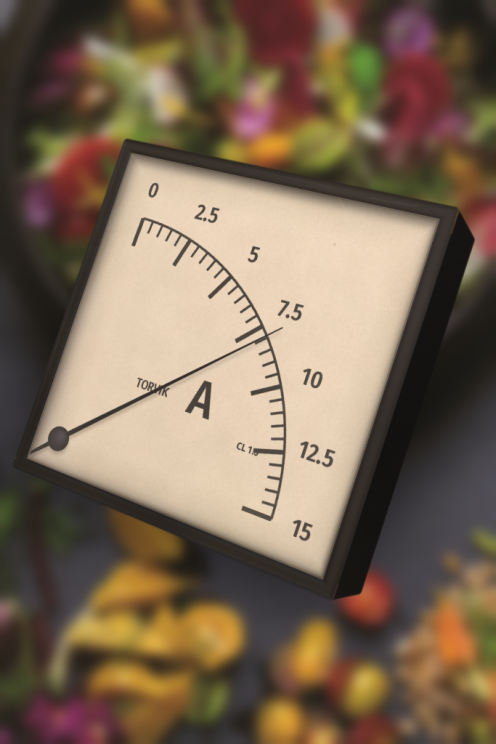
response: 8; A
